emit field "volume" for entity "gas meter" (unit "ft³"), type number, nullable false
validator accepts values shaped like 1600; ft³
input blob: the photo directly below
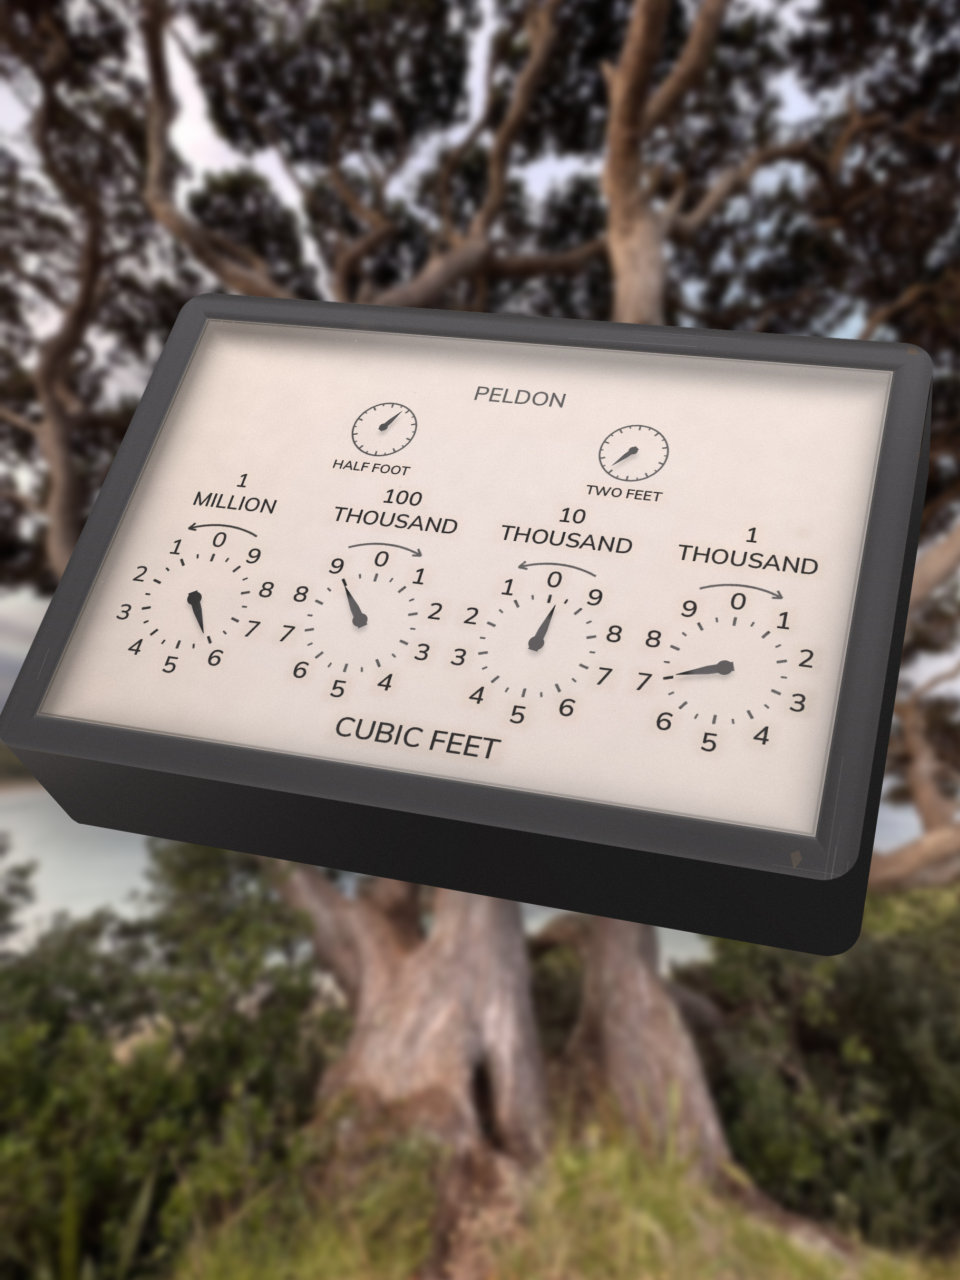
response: 589700; ft³
